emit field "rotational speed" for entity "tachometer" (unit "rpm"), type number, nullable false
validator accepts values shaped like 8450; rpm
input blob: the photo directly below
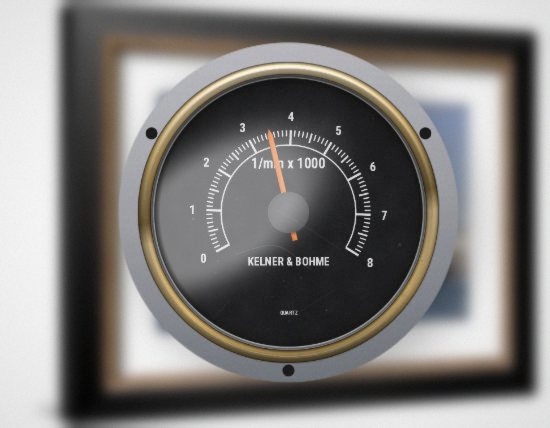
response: 3500; rpm
